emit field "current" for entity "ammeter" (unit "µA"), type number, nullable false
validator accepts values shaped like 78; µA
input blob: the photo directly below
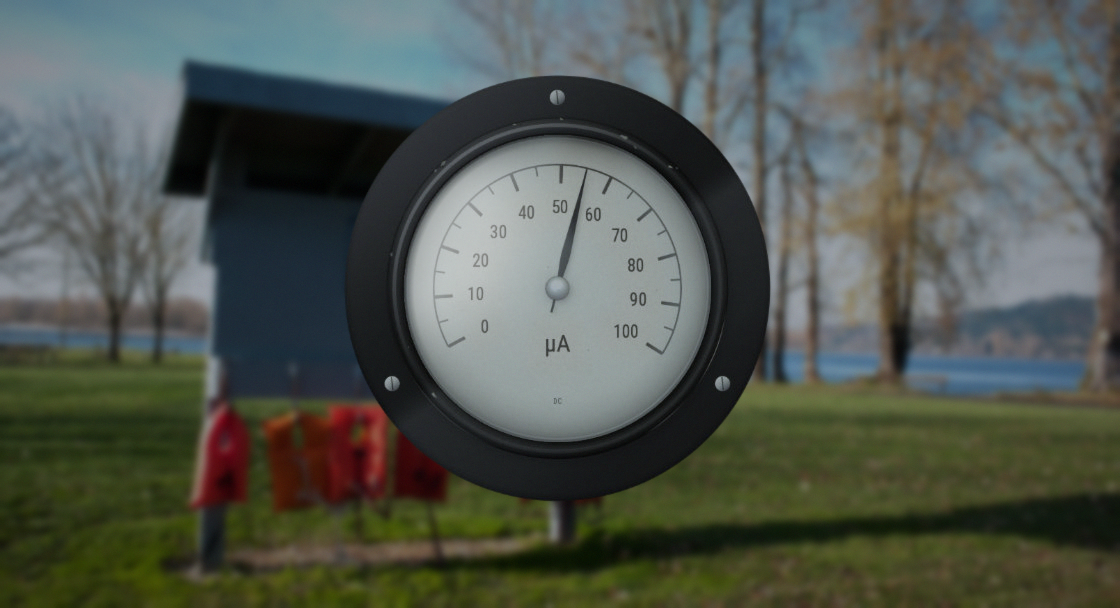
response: 55; µA
